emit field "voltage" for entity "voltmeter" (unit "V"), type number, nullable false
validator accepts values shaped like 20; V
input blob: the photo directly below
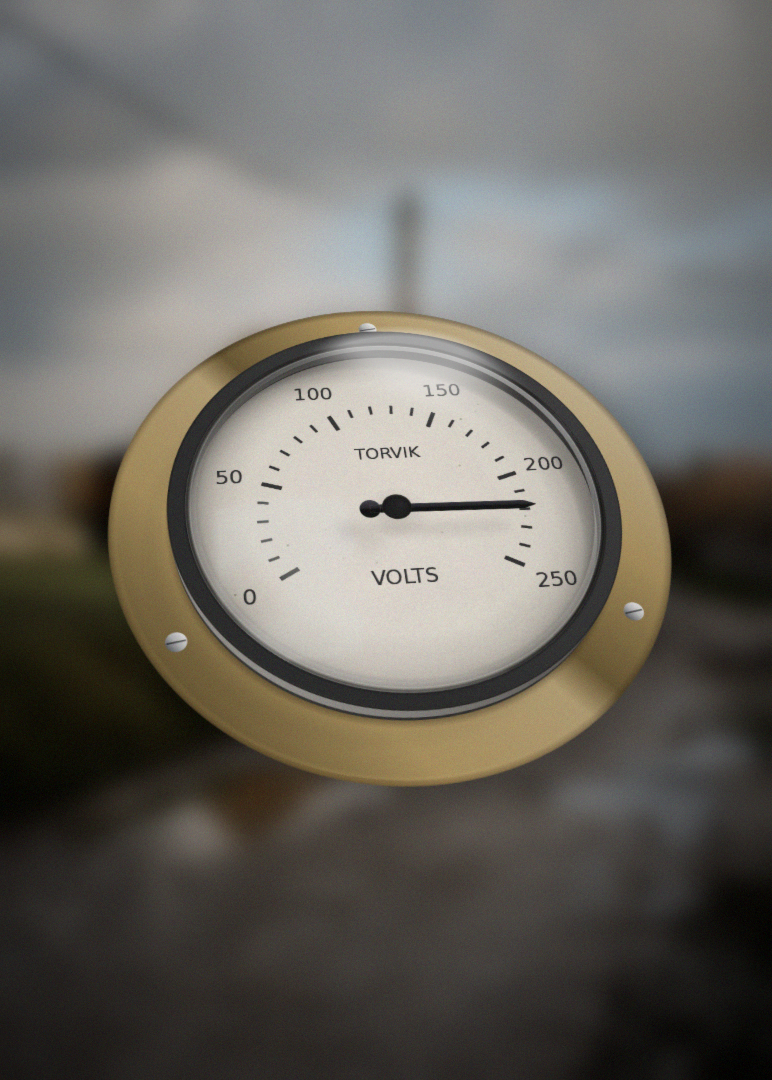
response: 220; V
